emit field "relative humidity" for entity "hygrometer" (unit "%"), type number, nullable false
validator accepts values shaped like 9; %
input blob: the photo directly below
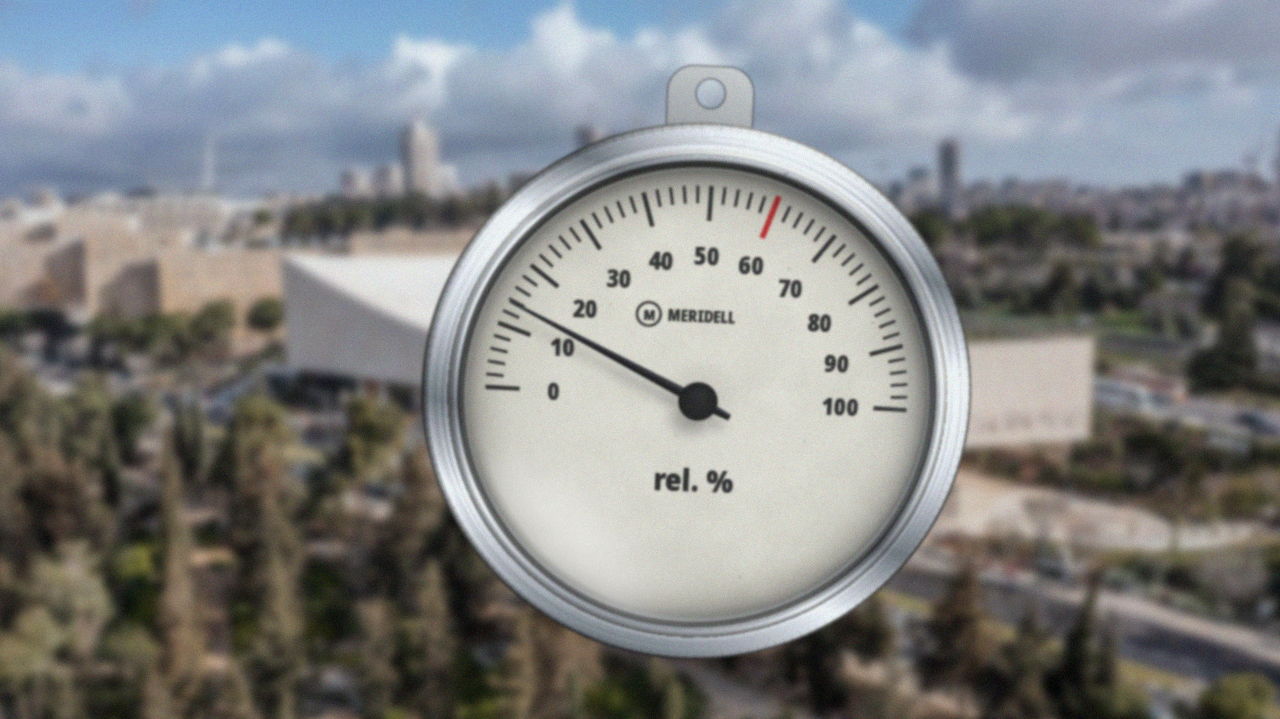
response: 14; %
